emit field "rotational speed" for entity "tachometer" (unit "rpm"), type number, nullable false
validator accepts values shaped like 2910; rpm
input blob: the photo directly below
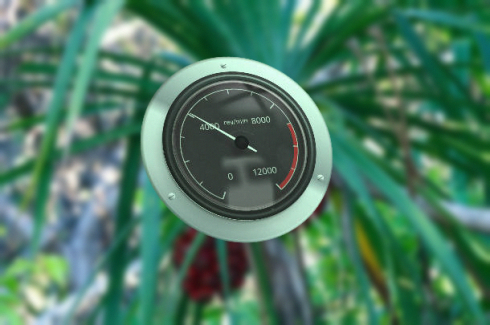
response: 4000; rpm
